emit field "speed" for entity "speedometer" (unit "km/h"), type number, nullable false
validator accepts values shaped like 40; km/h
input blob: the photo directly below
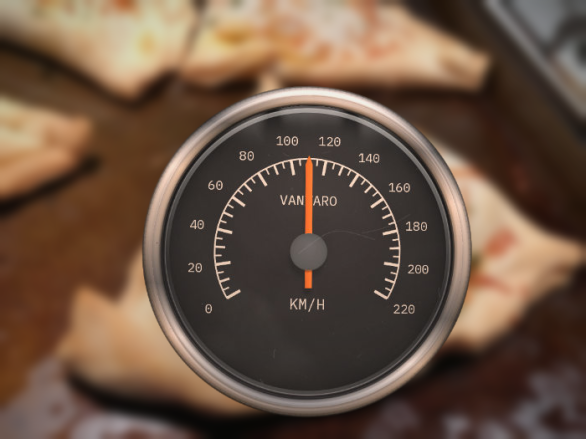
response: 110; km/h
